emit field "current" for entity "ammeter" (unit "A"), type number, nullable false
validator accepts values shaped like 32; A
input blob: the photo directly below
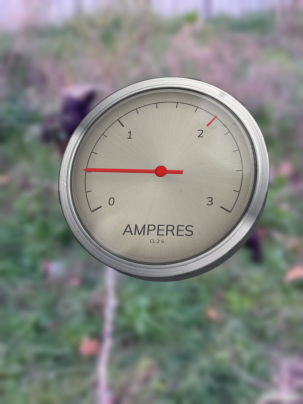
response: 0.4; A
